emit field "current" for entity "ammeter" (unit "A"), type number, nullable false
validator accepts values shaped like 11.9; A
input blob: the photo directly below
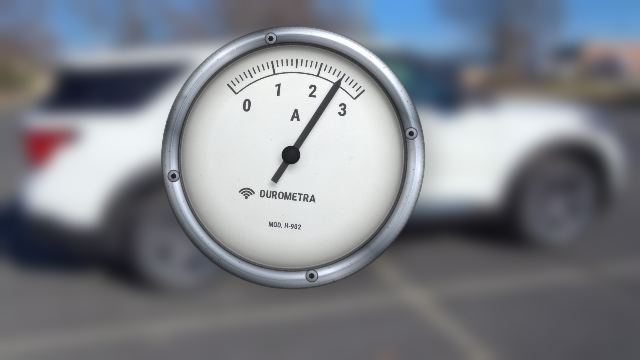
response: 2.5; A
